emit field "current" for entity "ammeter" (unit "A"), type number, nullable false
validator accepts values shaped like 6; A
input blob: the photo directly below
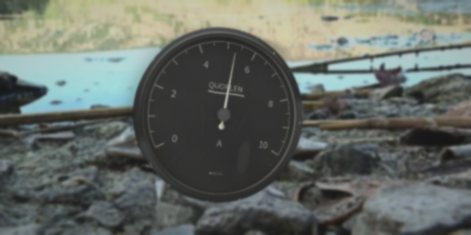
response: 5.25; A
